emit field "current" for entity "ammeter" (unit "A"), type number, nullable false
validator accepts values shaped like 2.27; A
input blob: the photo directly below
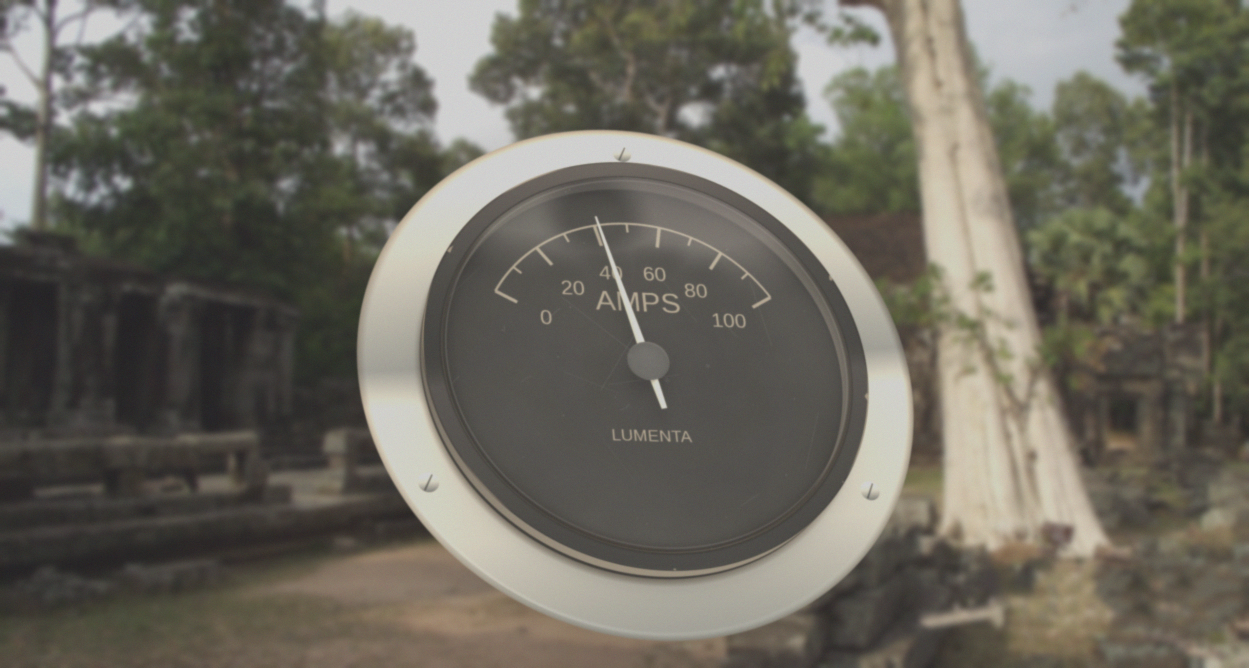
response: 40; A
